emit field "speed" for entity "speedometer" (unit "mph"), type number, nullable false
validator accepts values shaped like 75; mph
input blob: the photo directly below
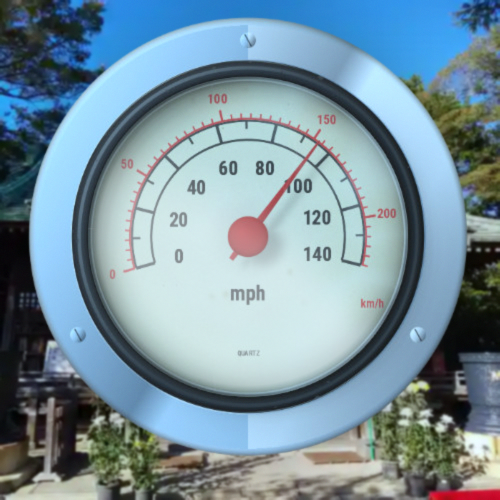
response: 95; mph
